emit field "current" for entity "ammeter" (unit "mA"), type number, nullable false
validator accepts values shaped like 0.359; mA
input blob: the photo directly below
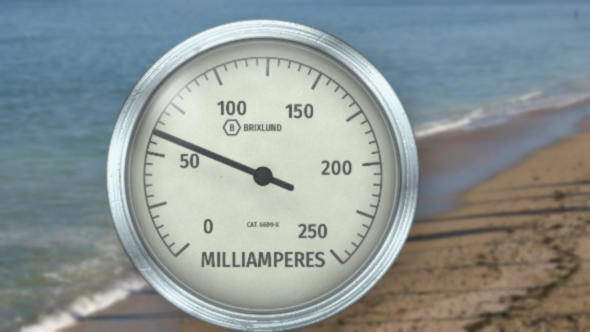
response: 60; mA
